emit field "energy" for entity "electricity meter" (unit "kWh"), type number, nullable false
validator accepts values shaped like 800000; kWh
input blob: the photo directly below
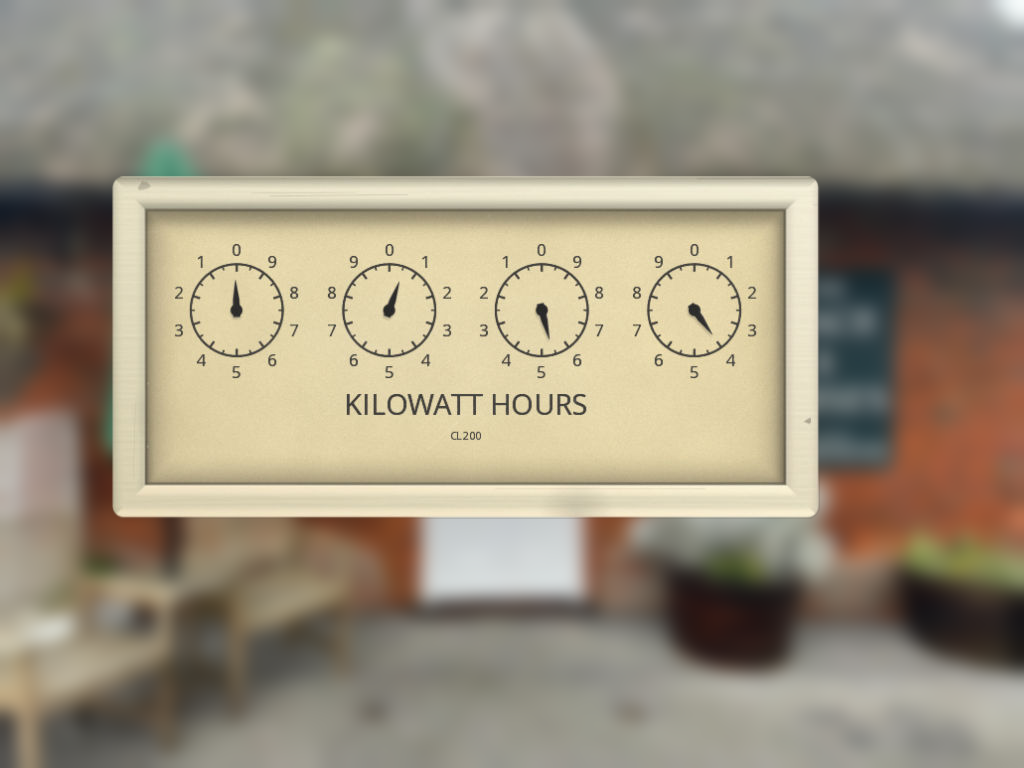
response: 54; kWh
